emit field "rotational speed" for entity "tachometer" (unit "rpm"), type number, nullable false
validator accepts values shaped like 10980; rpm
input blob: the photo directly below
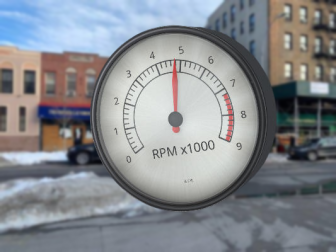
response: 4800; rpm
